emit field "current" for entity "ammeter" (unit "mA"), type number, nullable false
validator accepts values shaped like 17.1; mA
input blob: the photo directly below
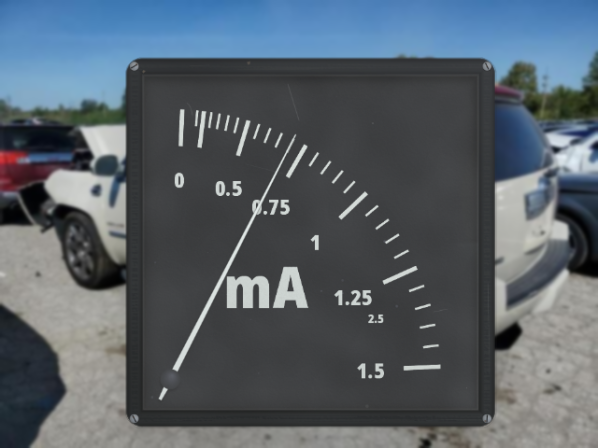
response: 0.7; mA
